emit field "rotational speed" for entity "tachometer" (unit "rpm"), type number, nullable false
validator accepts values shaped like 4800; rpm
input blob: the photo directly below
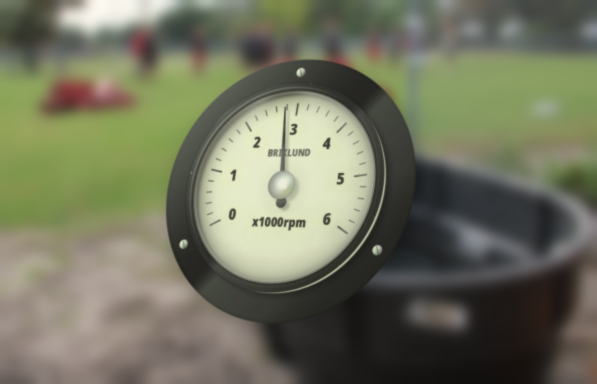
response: 2800; rpm
